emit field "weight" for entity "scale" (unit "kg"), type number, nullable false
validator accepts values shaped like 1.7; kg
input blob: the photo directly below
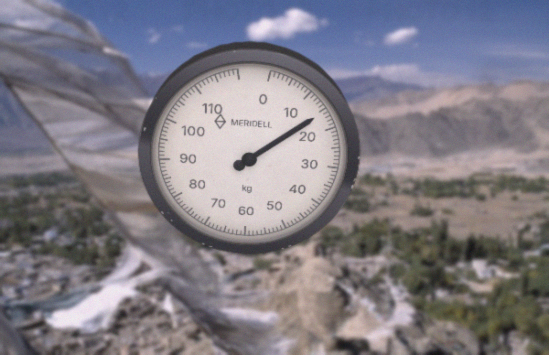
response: 15; kg
